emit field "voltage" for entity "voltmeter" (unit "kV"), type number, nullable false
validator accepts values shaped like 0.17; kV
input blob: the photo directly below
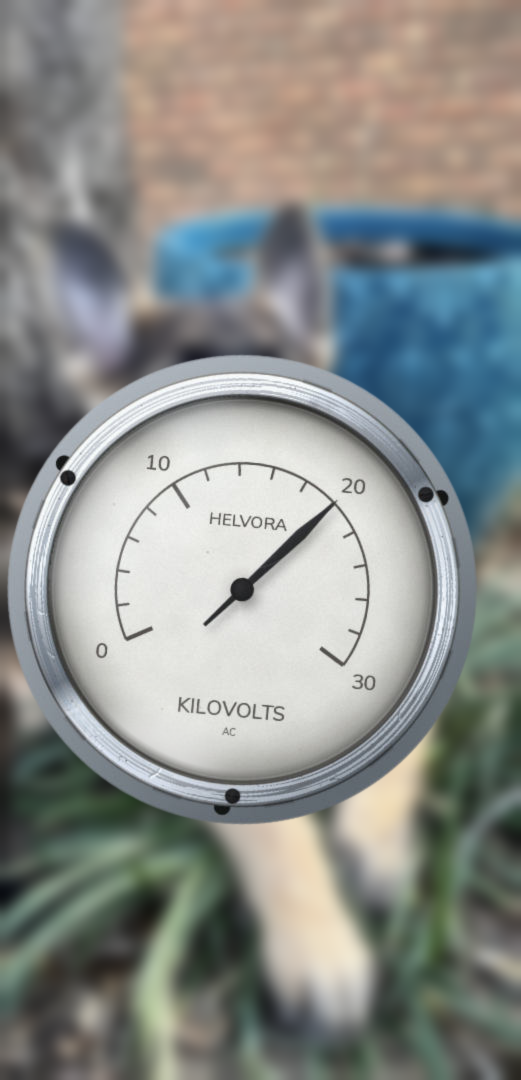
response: 20; kV
